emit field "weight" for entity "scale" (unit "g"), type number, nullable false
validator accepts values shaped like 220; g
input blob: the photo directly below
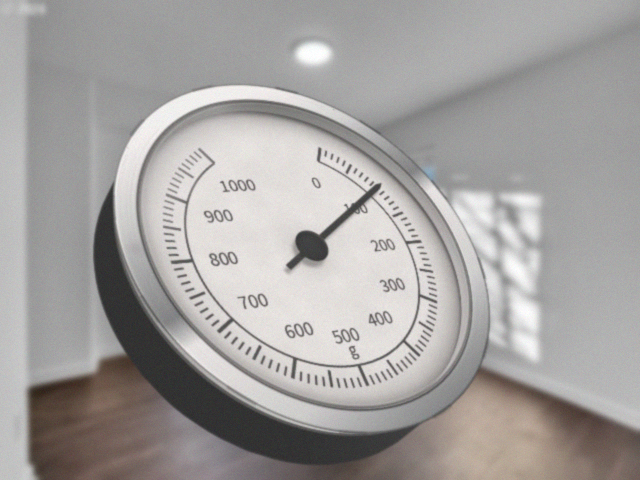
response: 100; g
